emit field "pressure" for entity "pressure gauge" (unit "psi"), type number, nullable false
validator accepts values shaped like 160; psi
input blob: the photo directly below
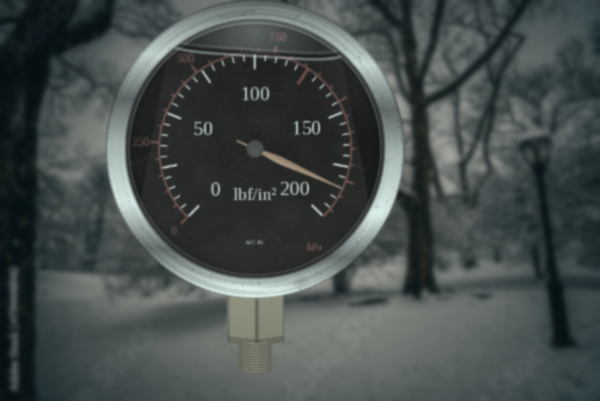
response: 185; psi
